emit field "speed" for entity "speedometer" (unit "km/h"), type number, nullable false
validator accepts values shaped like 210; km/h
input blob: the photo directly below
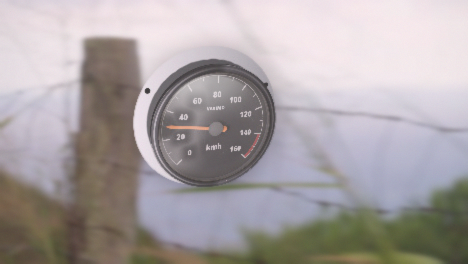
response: 30; km/h
